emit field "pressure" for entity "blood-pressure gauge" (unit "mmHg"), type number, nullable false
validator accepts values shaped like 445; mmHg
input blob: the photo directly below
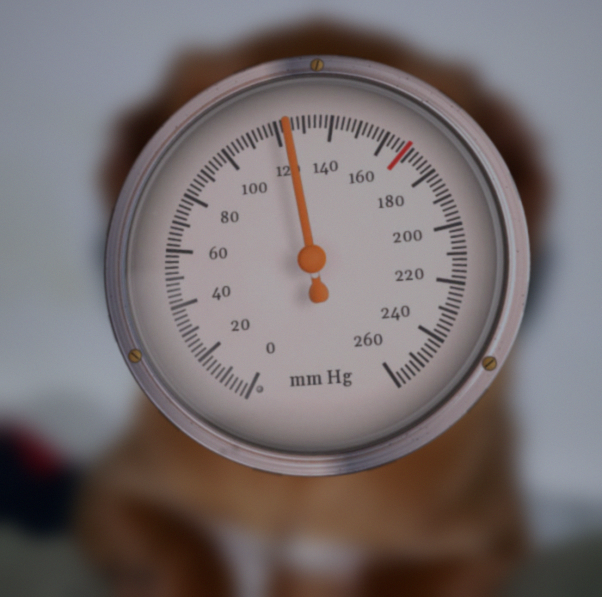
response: 124; mmHg
